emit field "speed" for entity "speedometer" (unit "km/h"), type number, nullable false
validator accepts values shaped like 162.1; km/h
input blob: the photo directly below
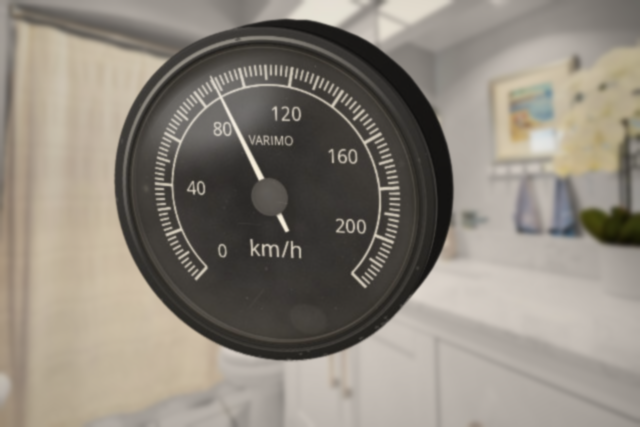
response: 90; km/h
